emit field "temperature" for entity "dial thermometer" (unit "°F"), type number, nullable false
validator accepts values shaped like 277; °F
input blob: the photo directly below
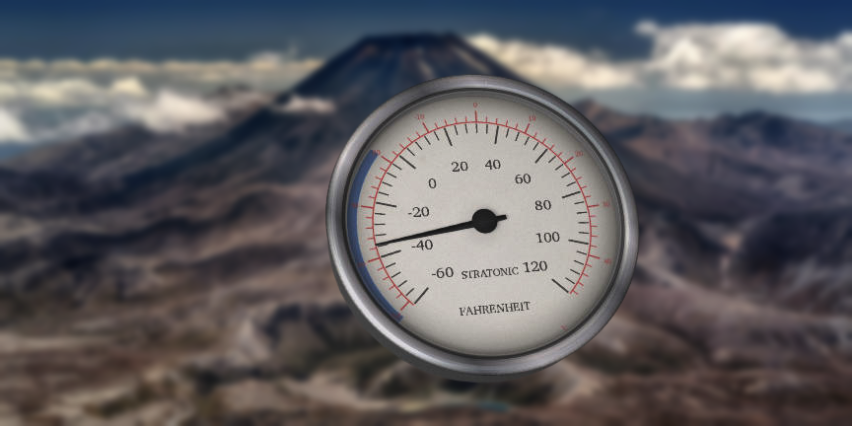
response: -36; °F
